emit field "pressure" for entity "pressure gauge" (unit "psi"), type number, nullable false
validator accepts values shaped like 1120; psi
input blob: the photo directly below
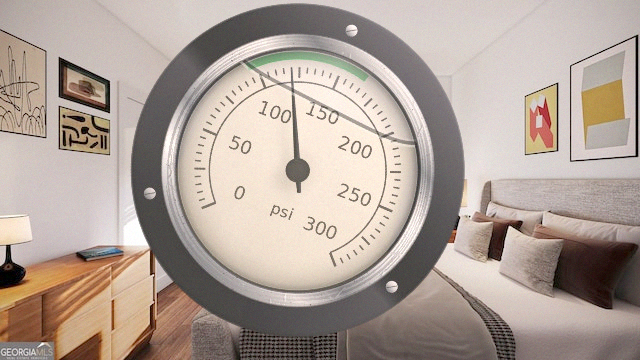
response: 120; psi
